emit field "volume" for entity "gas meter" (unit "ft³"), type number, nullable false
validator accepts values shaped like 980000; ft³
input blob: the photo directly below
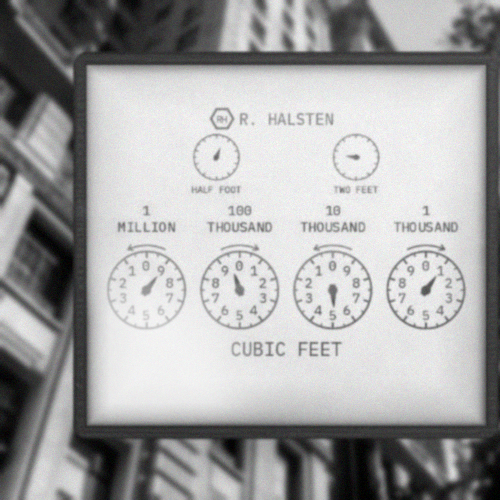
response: 895100; ft³
